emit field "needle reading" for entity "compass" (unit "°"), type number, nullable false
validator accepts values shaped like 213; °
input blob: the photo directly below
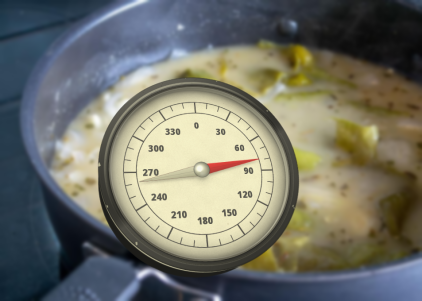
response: 80; °
